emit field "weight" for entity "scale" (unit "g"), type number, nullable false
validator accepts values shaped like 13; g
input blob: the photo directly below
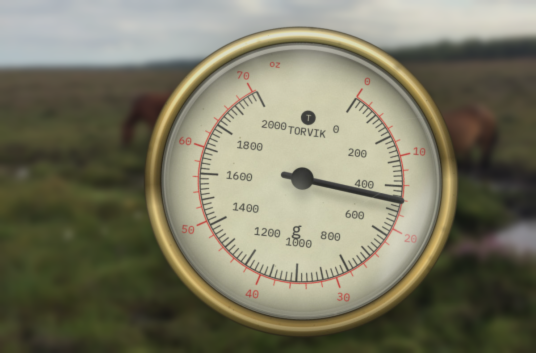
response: 460; g
